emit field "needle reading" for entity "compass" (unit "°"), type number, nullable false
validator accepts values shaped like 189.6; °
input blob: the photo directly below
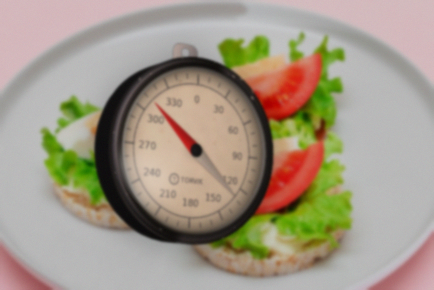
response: 310; °
